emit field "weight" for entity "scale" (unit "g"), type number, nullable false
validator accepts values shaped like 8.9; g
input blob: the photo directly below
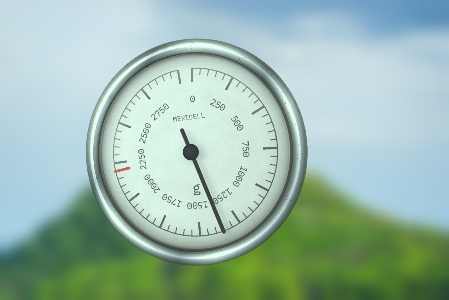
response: 1350; g
